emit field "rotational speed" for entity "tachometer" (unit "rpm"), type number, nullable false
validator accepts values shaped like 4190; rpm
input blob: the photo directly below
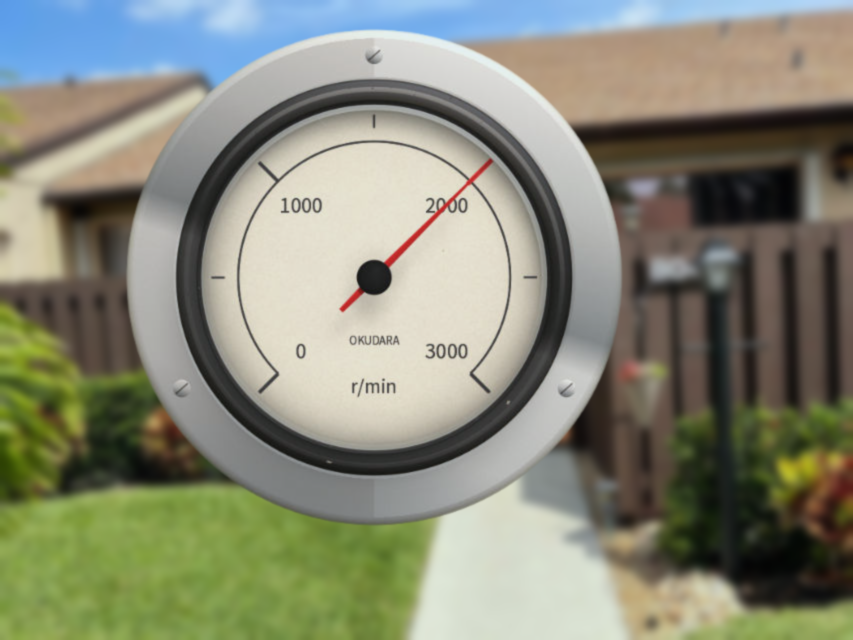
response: 2000; rpm
